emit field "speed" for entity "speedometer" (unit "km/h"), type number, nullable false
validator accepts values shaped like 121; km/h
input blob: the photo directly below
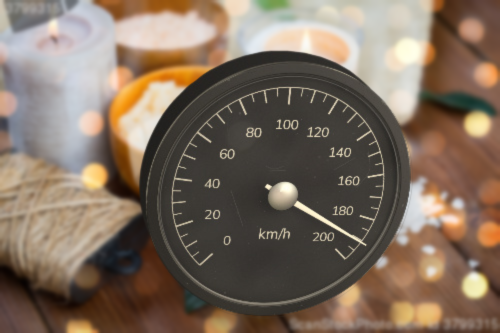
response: 190; km/h
